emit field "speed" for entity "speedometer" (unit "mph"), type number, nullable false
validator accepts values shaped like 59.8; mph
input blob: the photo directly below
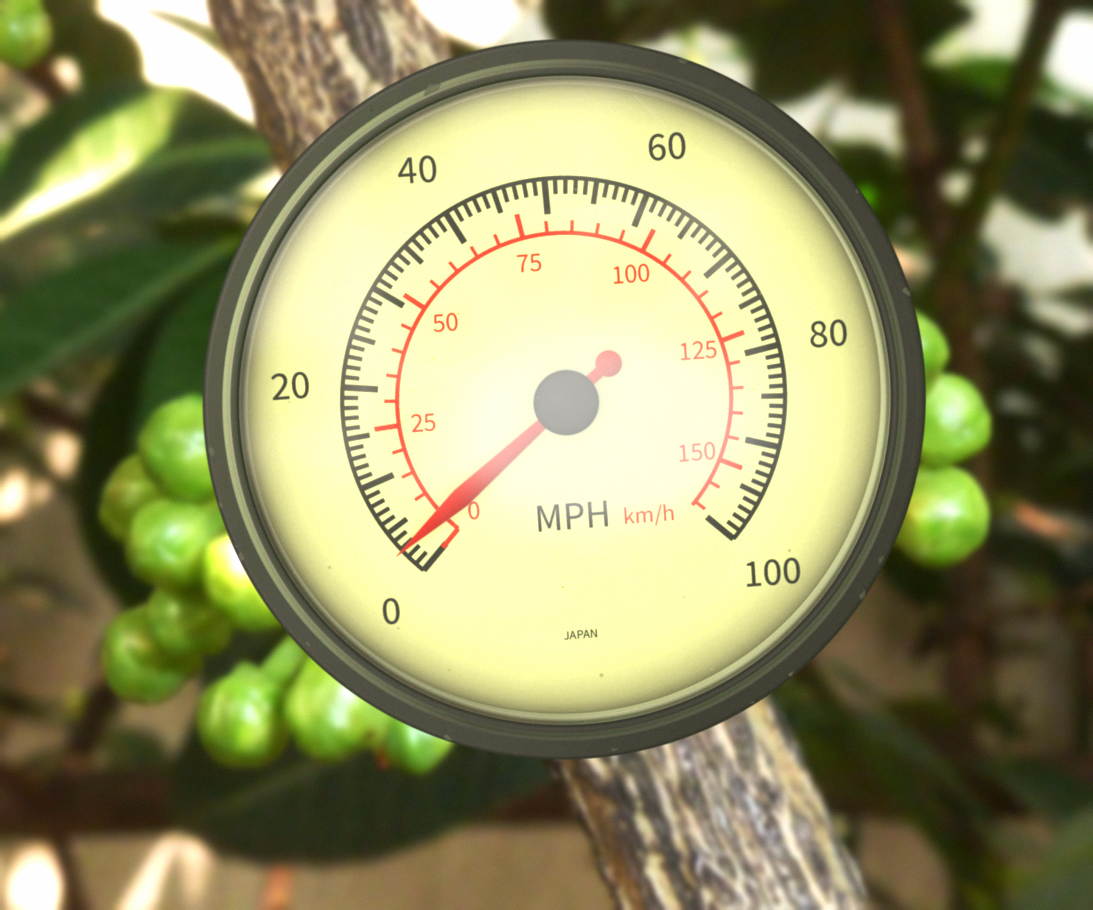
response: 3; mph
